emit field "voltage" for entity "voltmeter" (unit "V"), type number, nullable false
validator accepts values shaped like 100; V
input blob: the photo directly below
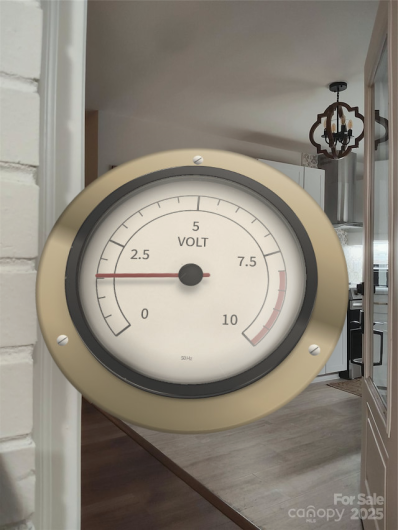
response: 1.5; V
